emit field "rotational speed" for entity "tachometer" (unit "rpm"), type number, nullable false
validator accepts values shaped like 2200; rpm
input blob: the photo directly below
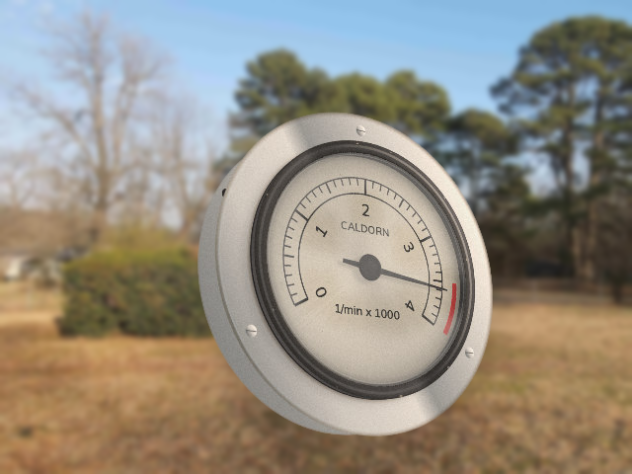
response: 3600; rpm
